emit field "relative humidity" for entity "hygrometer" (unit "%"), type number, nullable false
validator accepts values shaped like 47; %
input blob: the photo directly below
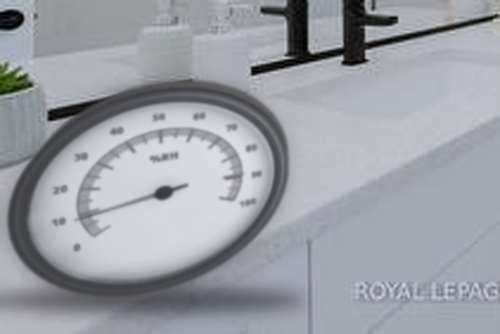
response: 10; %
